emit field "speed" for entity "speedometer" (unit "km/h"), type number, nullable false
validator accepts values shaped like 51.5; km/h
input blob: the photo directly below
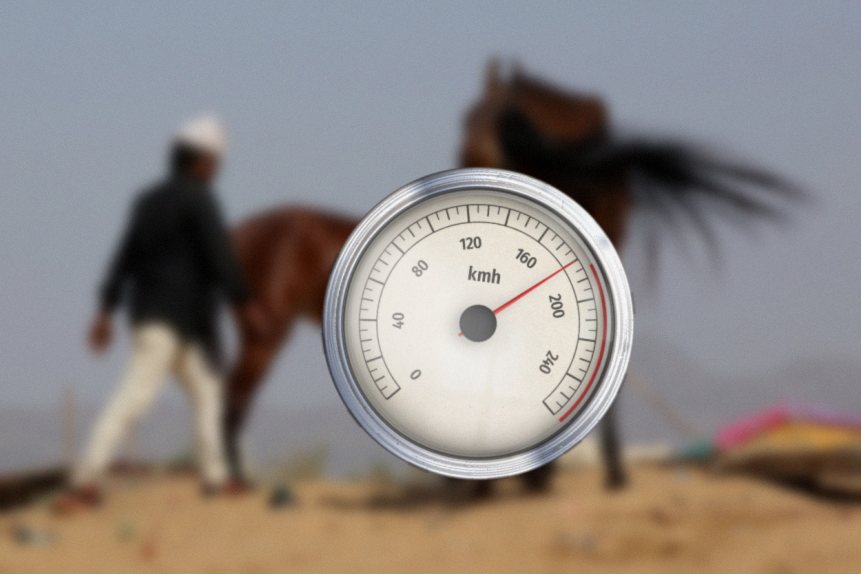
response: 180; km/h
